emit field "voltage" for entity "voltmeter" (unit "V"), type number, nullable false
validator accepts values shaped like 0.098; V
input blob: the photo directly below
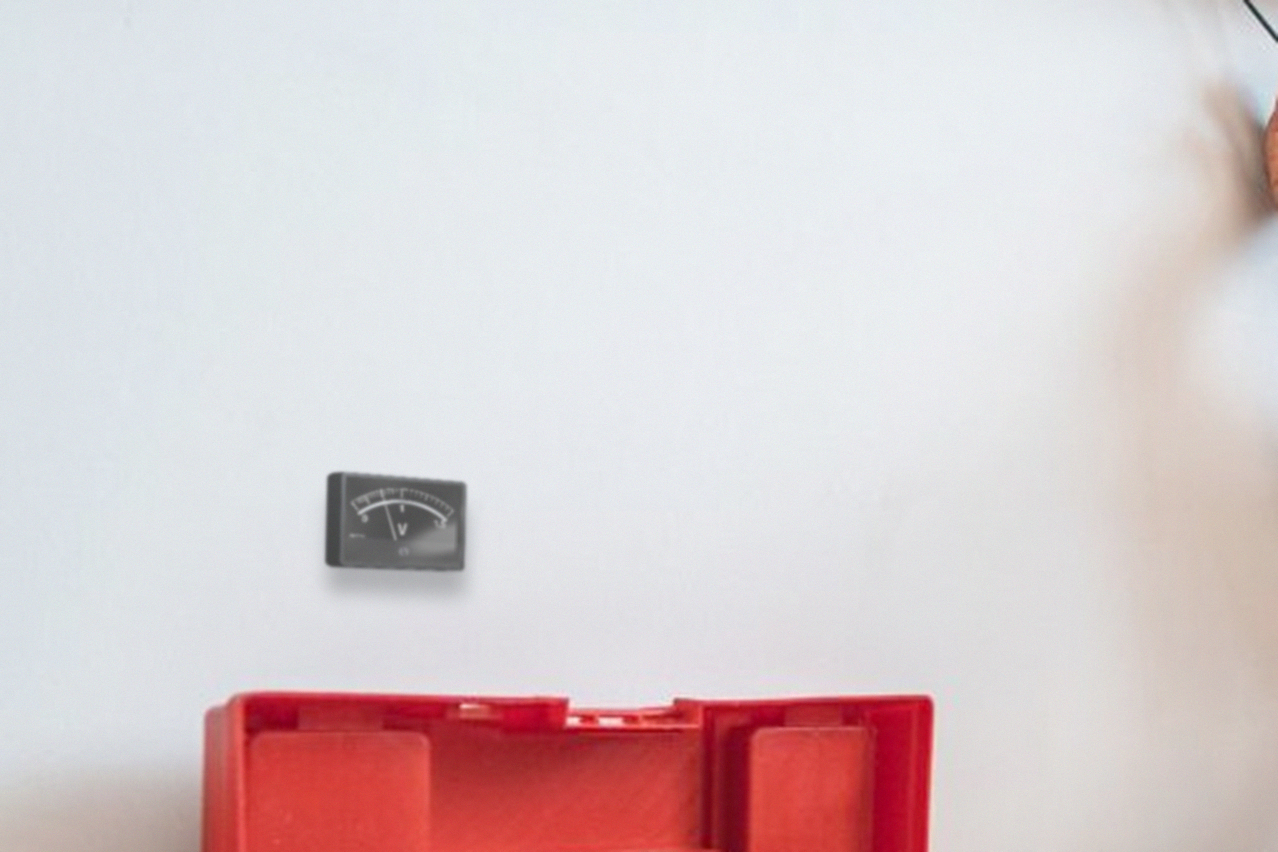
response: 0.75; V
